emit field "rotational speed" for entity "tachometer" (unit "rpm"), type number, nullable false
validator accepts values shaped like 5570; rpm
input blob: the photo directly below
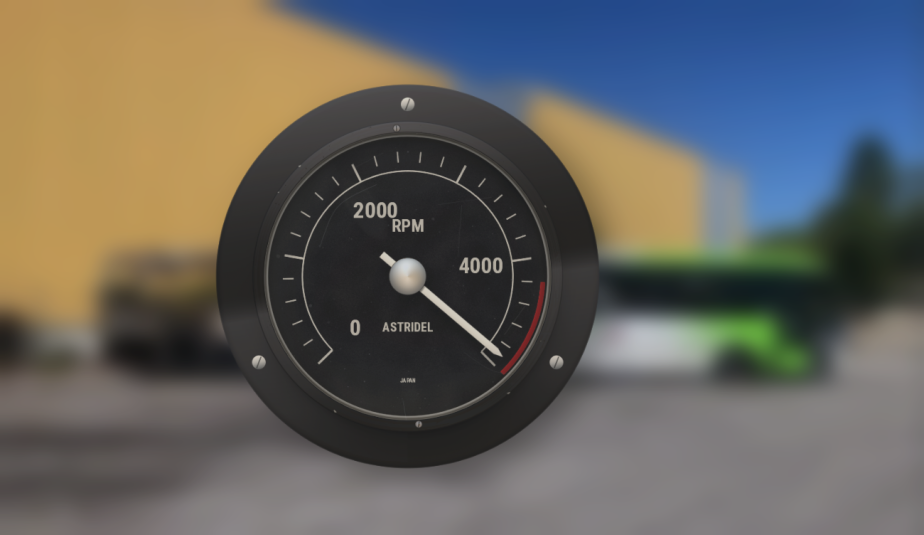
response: 4900; rpm
